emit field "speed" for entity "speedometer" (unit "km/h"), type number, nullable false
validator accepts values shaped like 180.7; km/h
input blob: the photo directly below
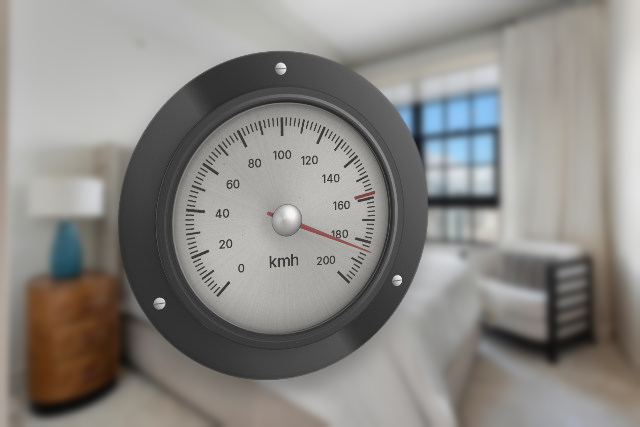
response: 184; km/h
